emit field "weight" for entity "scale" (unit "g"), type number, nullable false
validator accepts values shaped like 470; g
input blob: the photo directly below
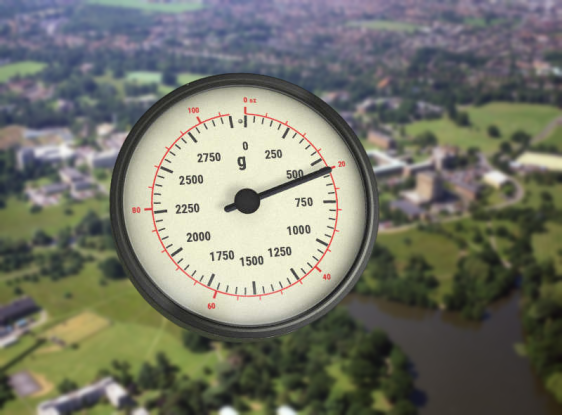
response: 575; g
